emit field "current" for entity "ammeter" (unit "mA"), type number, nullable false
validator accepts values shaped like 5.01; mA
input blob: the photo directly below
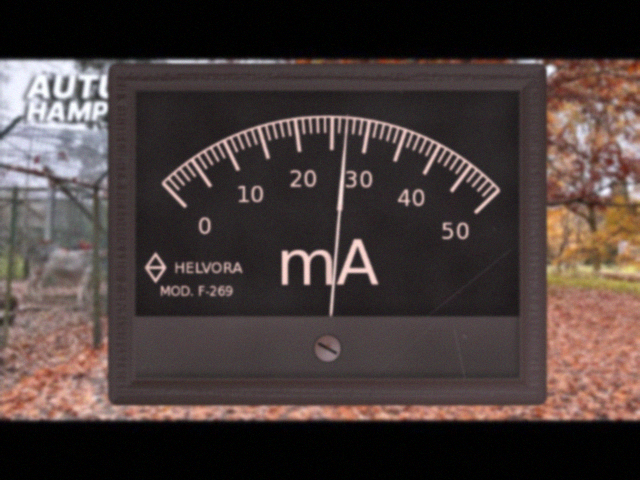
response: 27; mA
